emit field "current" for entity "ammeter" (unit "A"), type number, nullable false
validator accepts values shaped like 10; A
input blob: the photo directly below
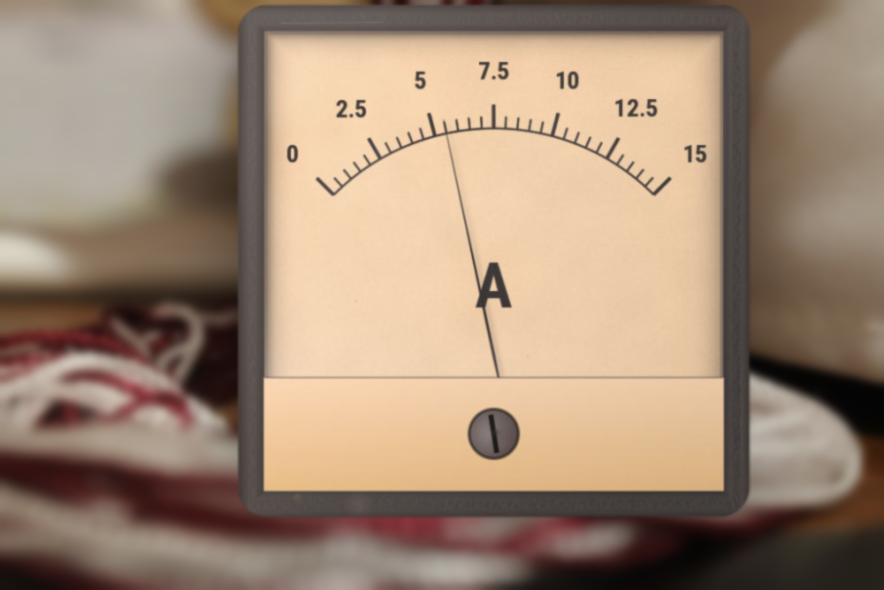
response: 5.5; A
